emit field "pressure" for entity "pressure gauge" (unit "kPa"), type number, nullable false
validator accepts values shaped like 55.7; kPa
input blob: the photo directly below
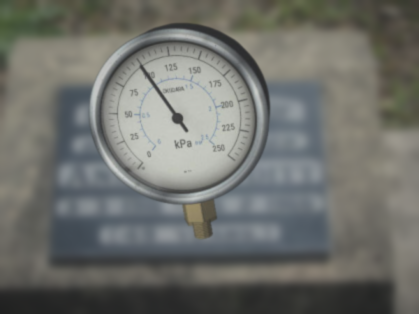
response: 100; kPa
